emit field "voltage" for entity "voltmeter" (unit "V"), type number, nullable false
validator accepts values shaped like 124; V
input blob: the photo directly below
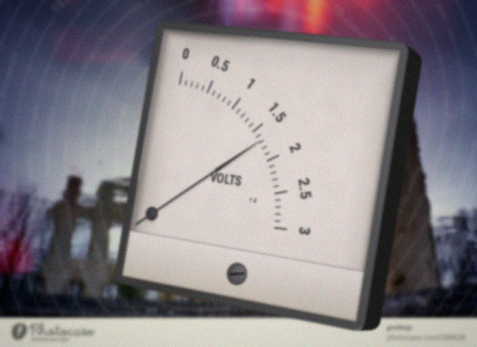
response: 1.7; V
